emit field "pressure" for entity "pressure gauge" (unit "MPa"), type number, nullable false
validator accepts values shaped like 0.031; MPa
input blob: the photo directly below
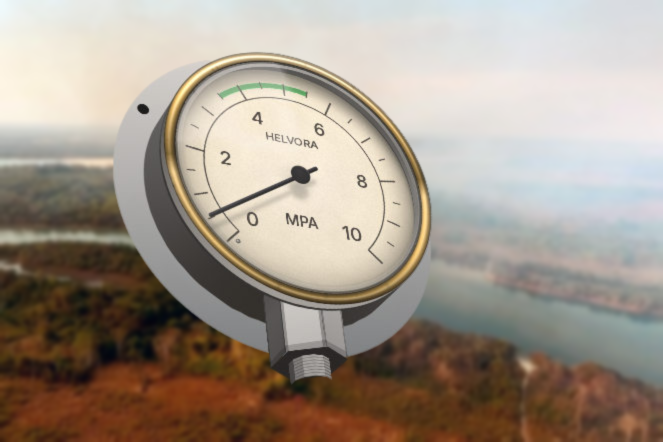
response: 0.5; MPa
